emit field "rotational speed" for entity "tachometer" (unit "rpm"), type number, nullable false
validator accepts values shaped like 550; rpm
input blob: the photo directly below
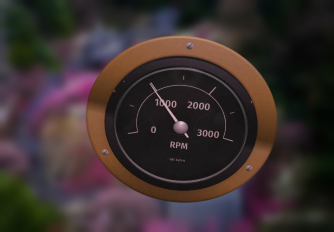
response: 1000; rpm
